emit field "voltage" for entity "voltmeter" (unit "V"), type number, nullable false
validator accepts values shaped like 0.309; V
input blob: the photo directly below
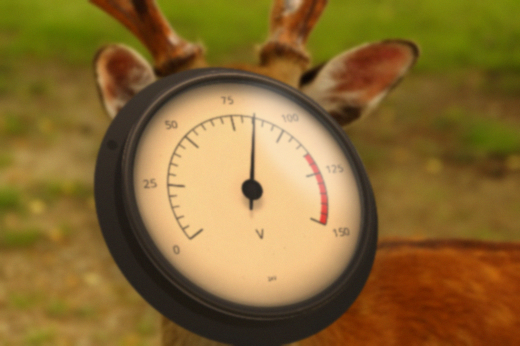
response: 85; V
